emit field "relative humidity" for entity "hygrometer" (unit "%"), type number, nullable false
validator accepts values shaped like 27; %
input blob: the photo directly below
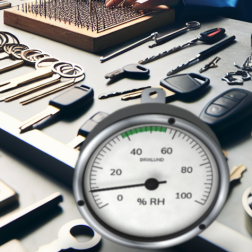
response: 10; %
